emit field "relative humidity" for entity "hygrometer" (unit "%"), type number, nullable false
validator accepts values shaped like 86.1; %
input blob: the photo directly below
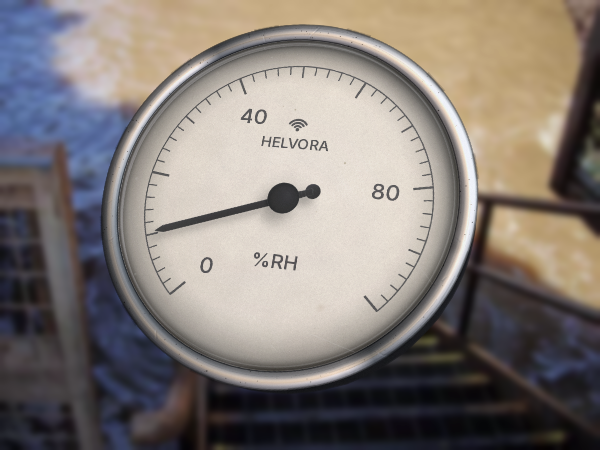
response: 10; %
